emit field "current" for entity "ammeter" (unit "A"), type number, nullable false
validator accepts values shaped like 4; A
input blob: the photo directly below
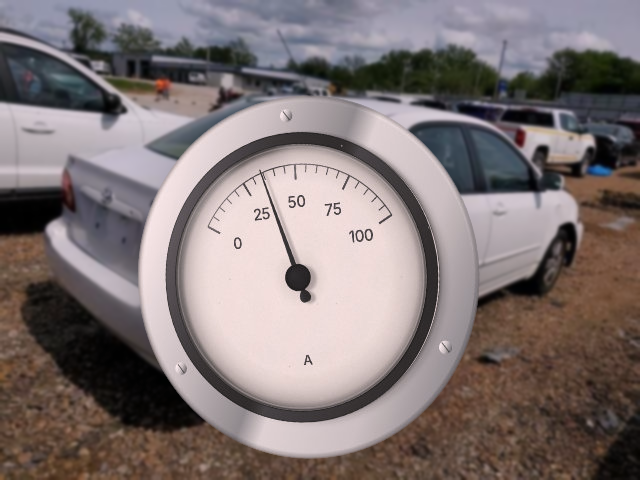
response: 35; A
